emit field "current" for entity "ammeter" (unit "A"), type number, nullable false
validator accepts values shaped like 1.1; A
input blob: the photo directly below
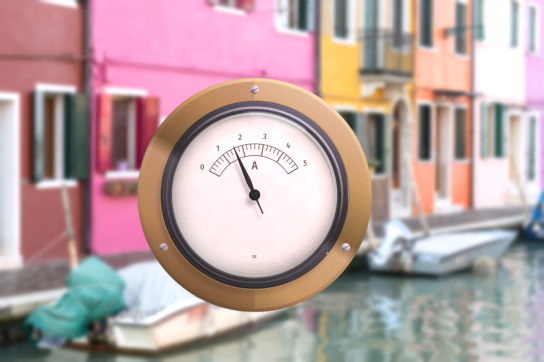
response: 1.6; A
